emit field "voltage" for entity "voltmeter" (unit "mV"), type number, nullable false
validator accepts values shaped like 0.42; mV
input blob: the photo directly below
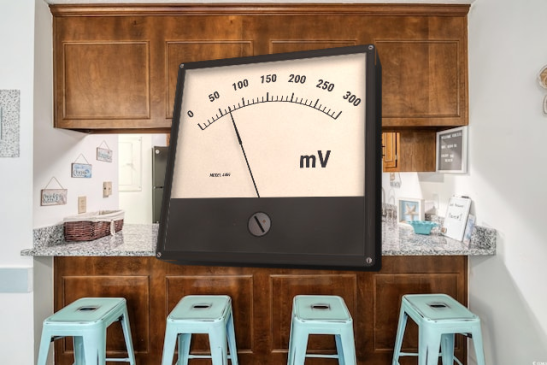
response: 70; mV
